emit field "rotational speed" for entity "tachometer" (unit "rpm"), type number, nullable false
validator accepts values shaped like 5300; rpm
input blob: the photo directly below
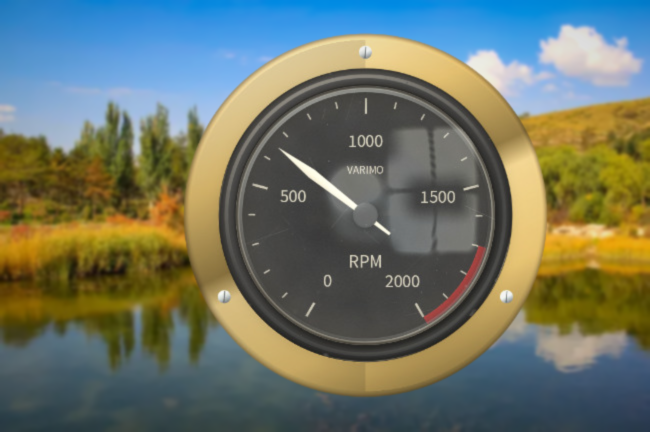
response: 650; rpm
